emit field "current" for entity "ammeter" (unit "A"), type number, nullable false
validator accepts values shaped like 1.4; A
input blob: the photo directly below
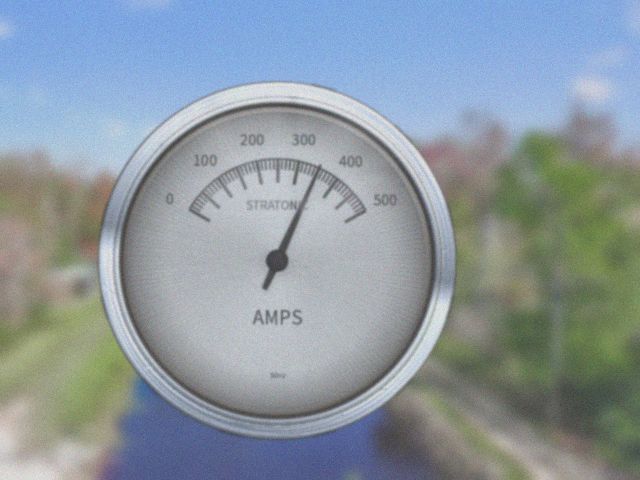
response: 350; A
